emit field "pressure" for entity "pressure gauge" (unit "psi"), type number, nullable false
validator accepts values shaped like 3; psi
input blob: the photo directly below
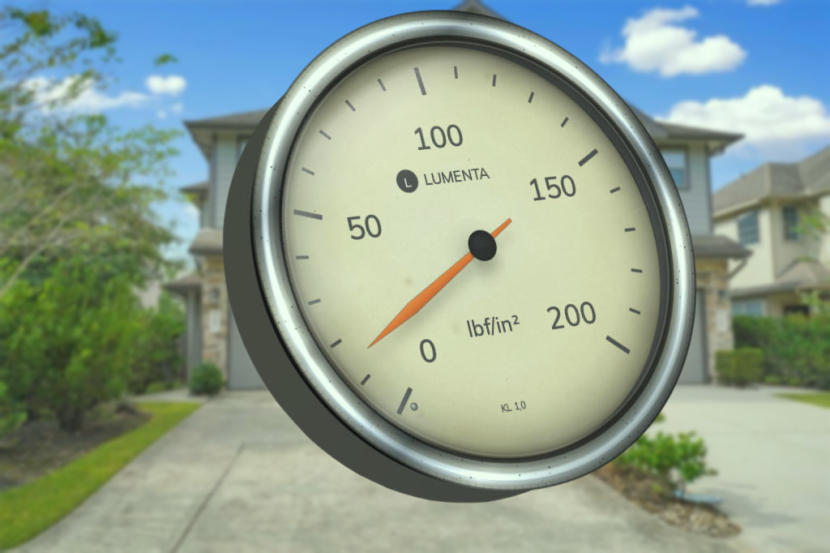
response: 15; psi
